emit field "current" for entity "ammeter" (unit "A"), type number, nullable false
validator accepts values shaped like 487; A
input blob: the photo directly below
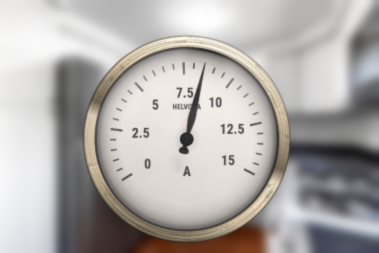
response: 8.5; A
